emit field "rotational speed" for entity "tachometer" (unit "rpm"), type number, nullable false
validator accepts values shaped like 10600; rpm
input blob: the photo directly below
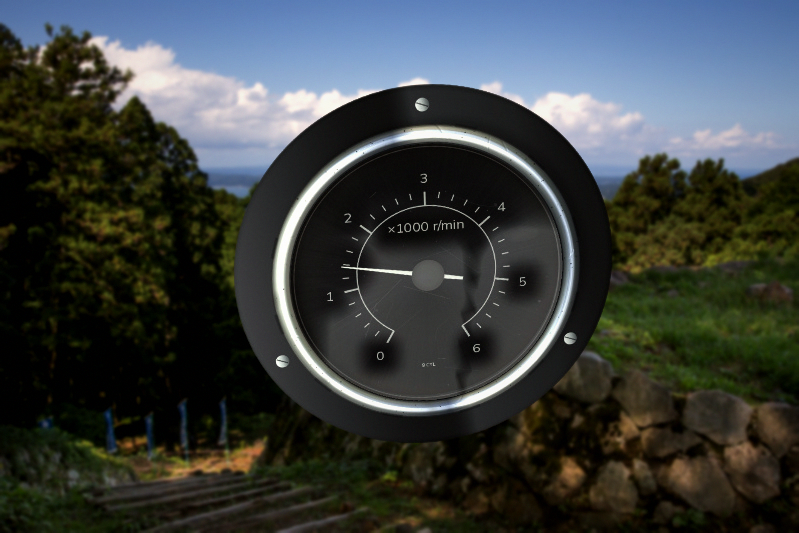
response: 1400; rpm
